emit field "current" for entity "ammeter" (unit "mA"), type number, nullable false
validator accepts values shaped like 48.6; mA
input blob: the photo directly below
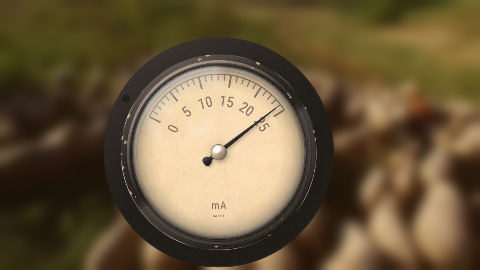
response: 24; mA
